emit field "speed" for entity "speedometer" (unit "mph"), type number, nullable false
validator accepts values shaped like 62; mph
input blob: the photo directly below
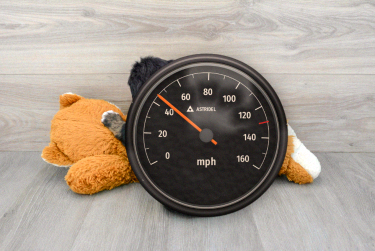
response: 45; mph
